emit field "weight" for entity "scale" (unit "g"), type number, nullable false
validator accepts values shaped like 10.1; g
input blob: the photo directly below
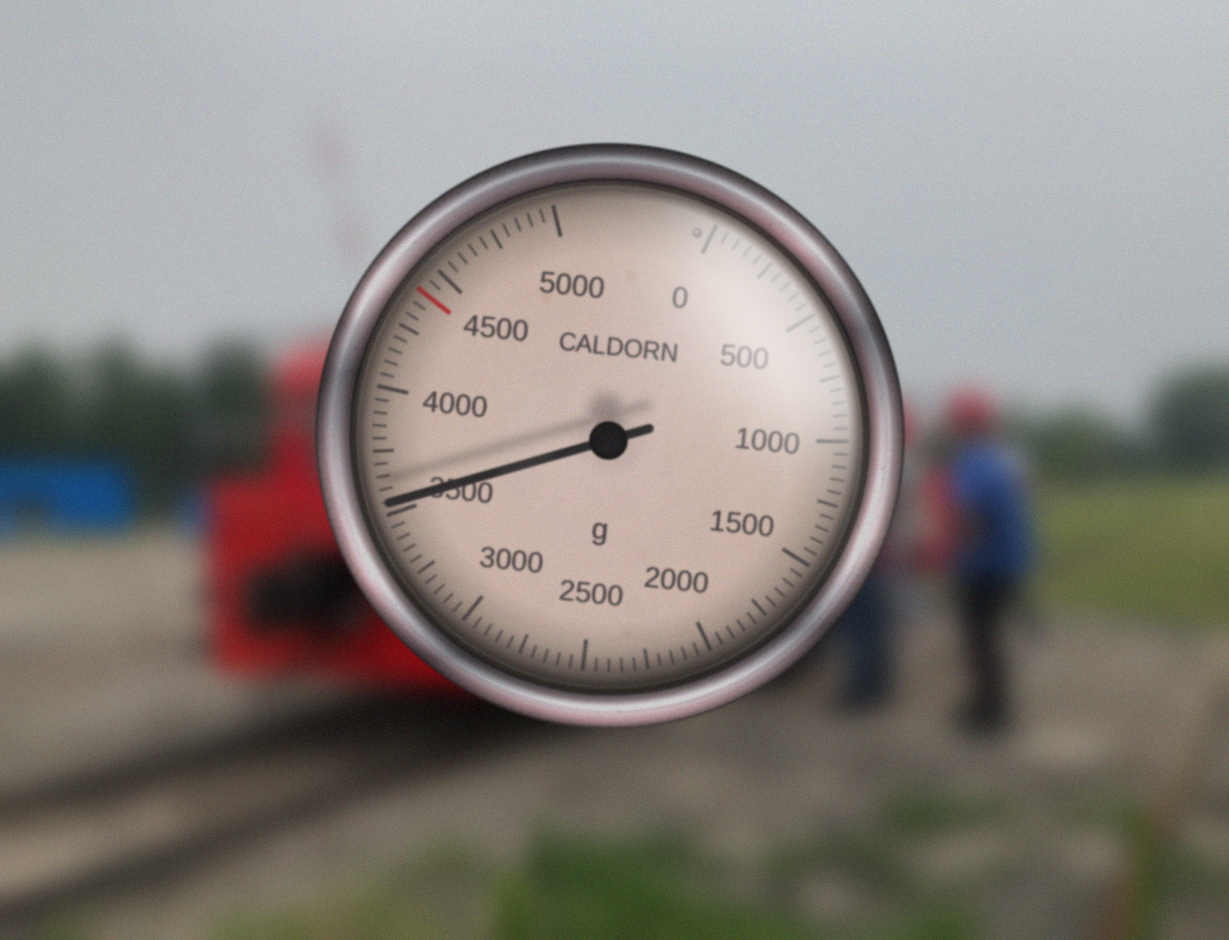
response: 3550; g
